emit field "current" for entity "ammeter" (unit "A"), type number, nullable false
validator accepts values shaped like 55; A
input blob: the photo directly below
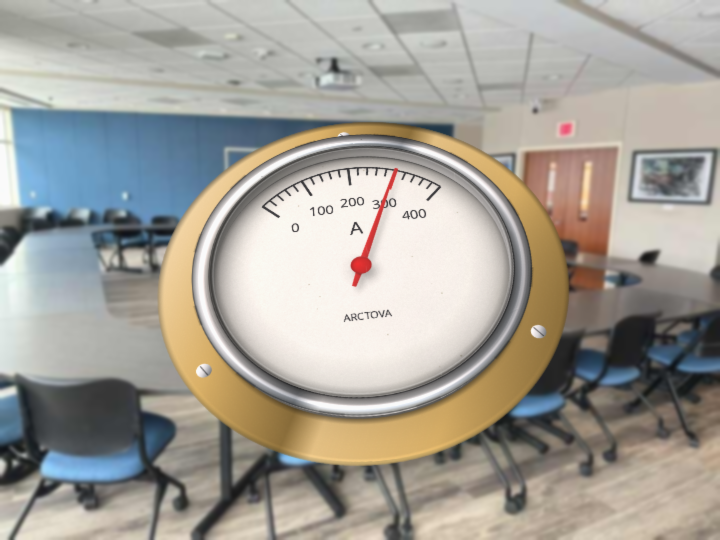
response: 300; A
